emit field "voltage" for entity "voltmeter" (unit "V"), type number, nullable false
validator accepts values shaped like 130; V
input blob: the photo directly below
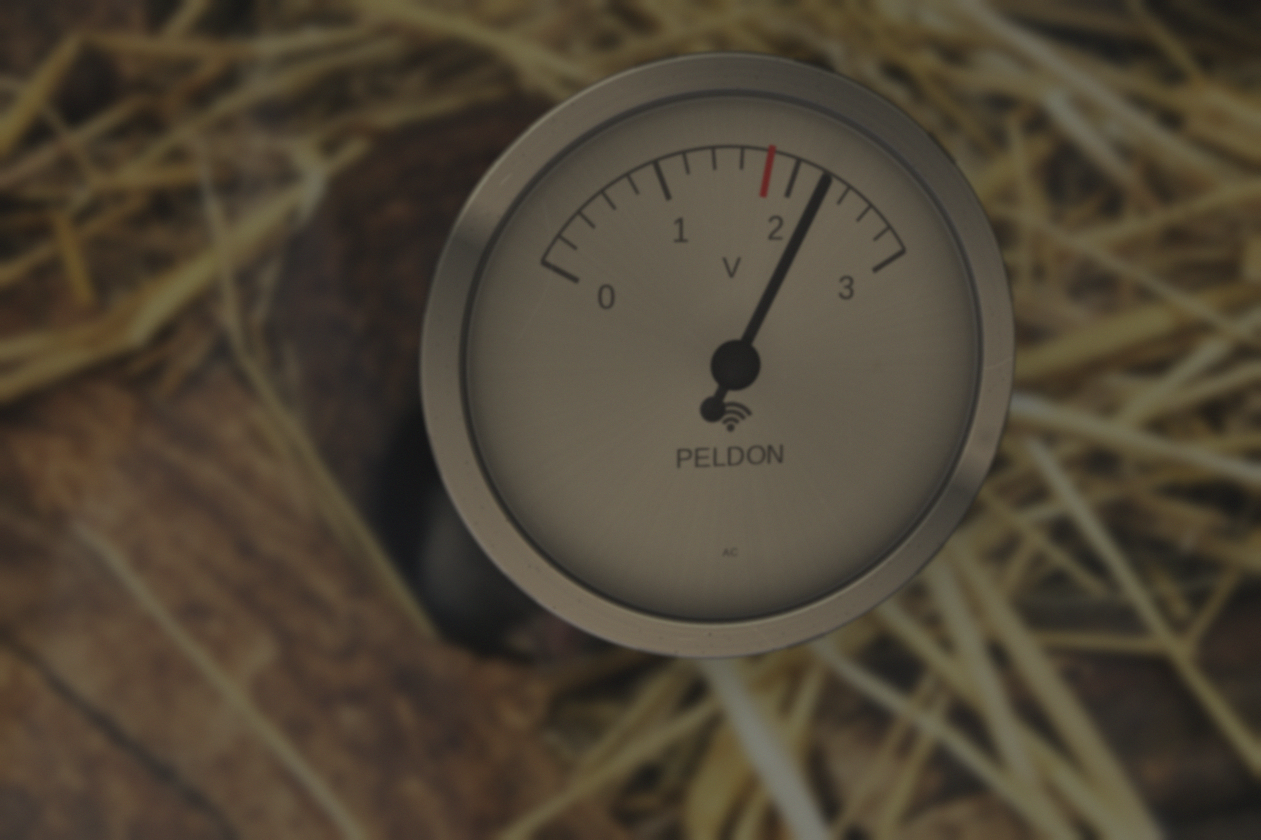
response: 2.2; V
